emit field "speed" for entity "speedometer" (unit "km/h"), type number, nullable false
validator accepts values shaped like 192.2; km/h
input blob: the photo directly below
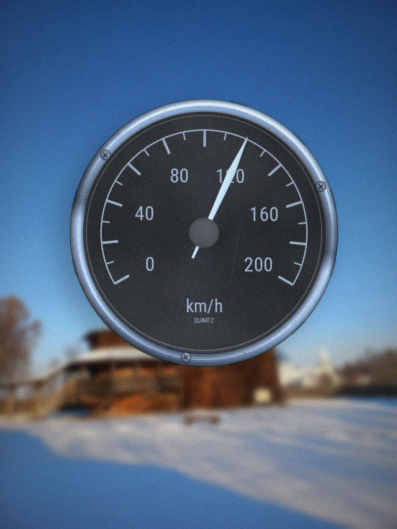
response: 120; km/h
